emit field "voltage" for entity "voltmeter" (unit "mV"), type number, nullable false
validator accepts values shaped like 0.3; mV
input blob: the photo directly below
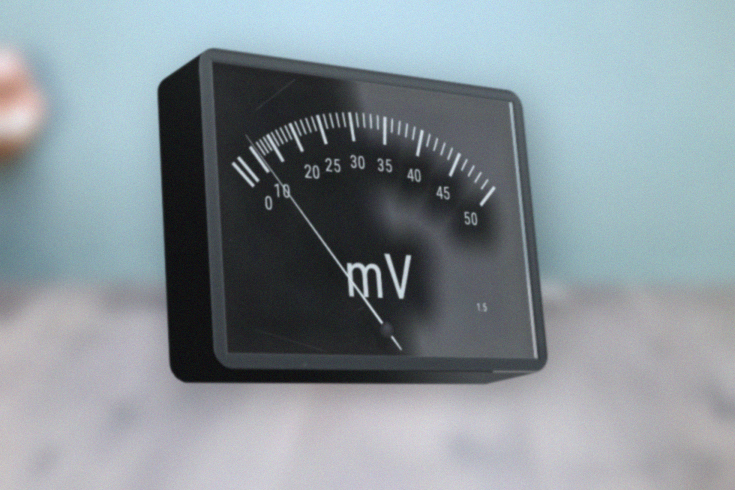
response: 10; mV
